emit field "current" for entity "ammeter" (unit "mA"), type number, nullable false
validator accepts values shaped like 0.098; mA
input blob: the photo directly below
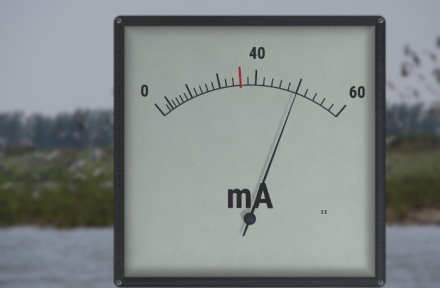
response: 50; mA
